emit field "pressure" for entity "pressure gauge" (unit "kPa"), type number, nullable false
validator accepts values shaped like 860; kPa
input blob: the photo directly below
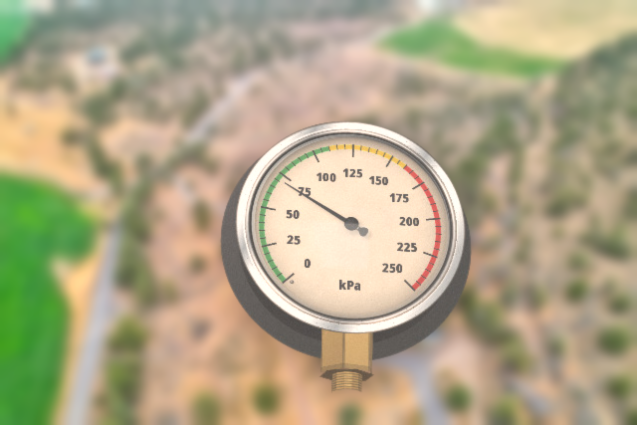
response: 70; kPa
